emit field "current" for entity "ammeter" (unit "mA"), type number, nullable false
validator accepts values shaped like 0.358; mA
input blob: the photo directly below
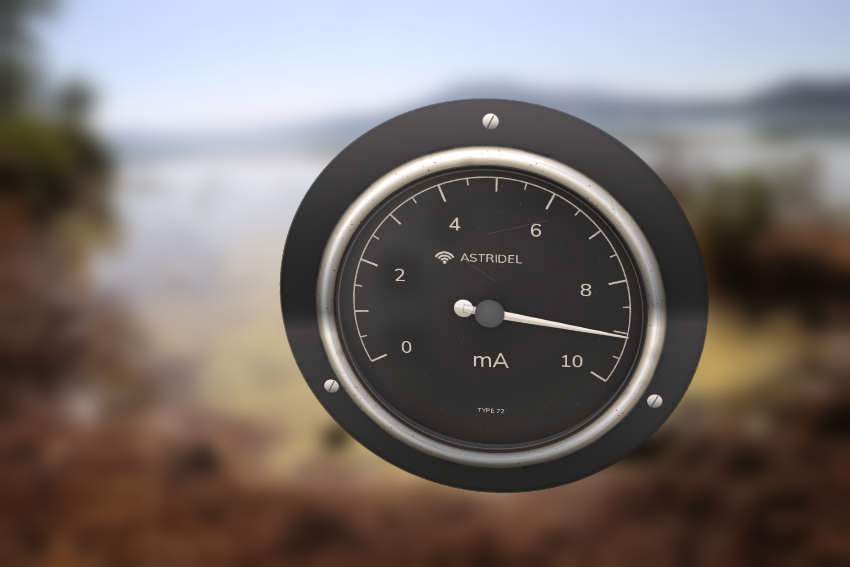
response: 9; mA
